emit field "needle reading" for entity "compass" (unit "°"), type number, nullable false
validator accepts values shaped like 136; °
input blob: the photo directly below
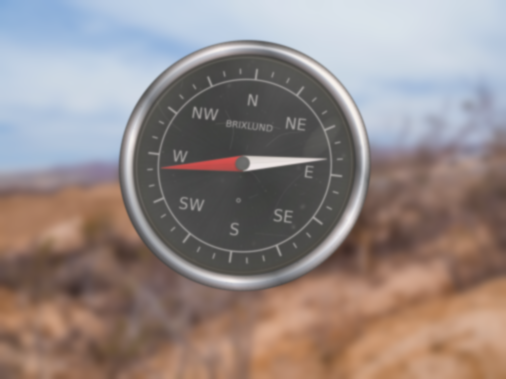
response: 260; °
